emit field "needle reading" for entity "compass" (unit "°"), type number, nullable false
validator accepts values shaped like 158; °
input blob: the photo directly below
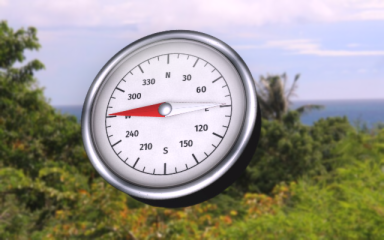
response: 270; °
